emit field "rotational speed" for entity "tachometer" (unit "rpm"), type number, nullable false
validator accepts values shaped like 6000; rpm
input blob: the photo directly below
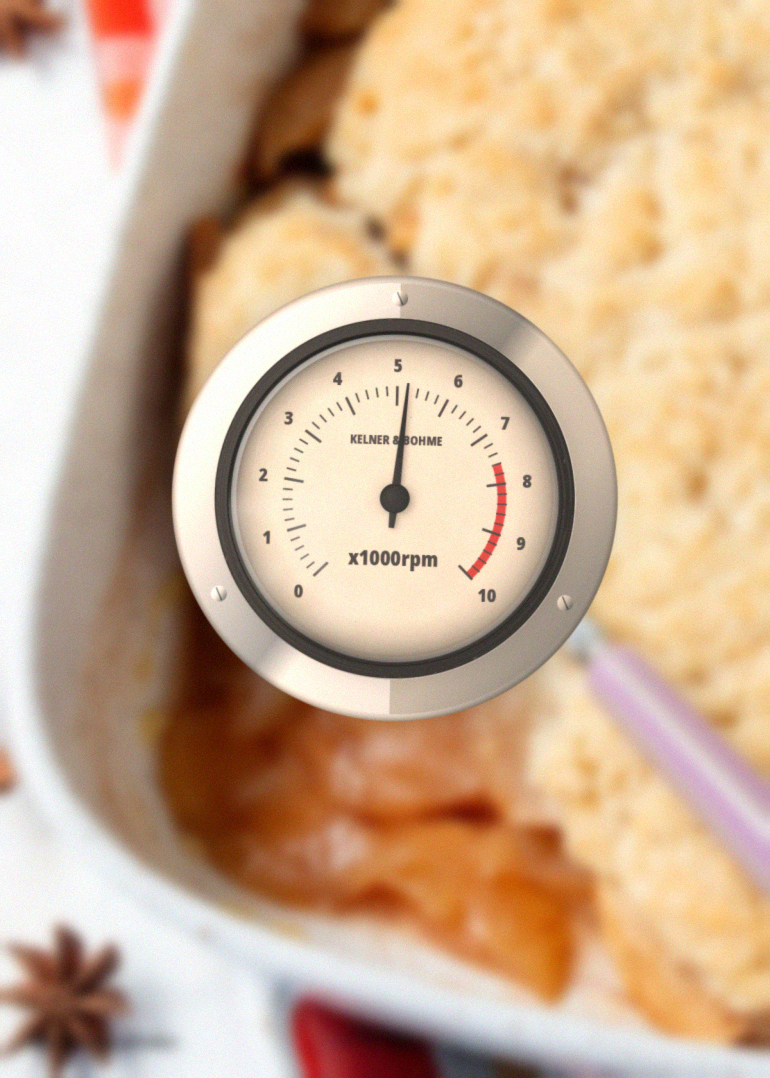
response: 5200; rpm
